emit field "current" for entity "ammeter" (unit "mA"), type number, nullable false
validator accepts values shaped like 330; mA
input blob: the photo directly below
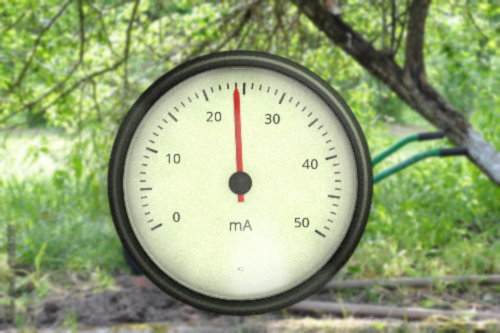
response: 24; mA
